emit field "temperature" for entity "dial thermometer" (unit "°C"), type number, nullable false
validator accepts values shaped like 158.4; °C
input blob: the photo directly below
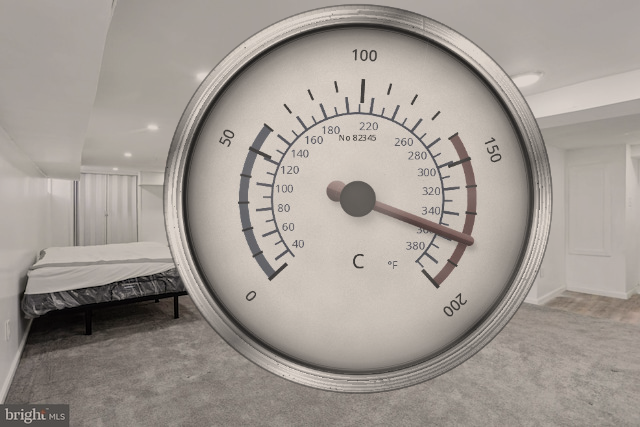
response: 180; °C
